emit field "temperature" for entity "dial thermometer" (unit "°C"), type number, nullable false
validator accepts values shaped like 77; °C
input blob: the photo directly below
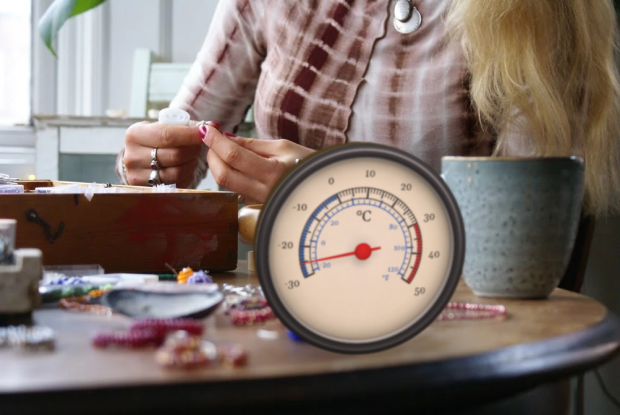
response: -25; °C
